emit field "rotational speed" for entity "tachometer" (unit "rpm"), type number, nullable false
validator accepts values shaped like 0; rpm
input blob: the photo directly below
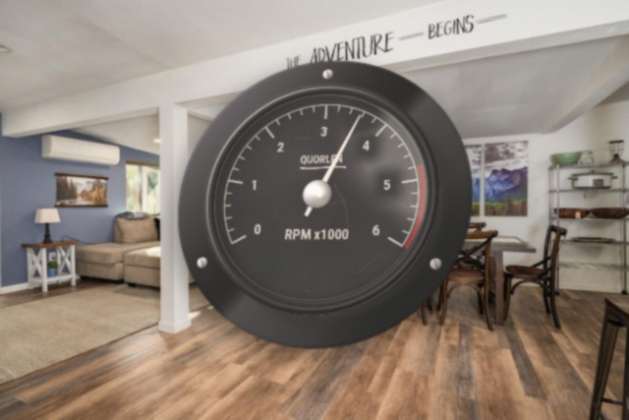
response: 3600; rpm
